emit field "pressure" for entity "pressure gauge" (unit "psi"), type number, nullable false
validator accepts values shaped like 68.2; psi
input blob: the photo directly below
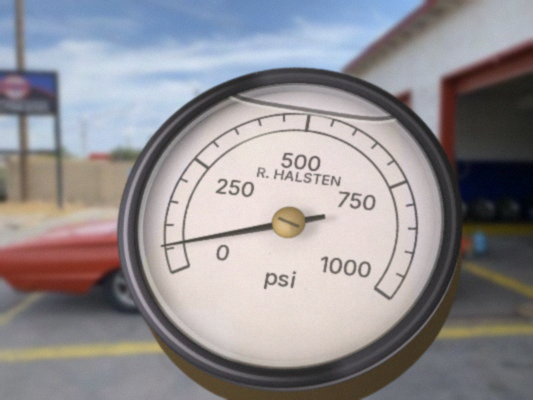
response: 50; psi
